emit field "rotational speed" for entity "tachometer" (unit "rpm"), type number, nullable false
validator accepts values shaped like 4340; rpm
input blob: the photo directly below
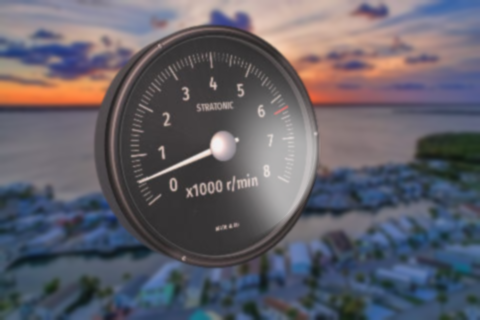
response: 500; rpm
